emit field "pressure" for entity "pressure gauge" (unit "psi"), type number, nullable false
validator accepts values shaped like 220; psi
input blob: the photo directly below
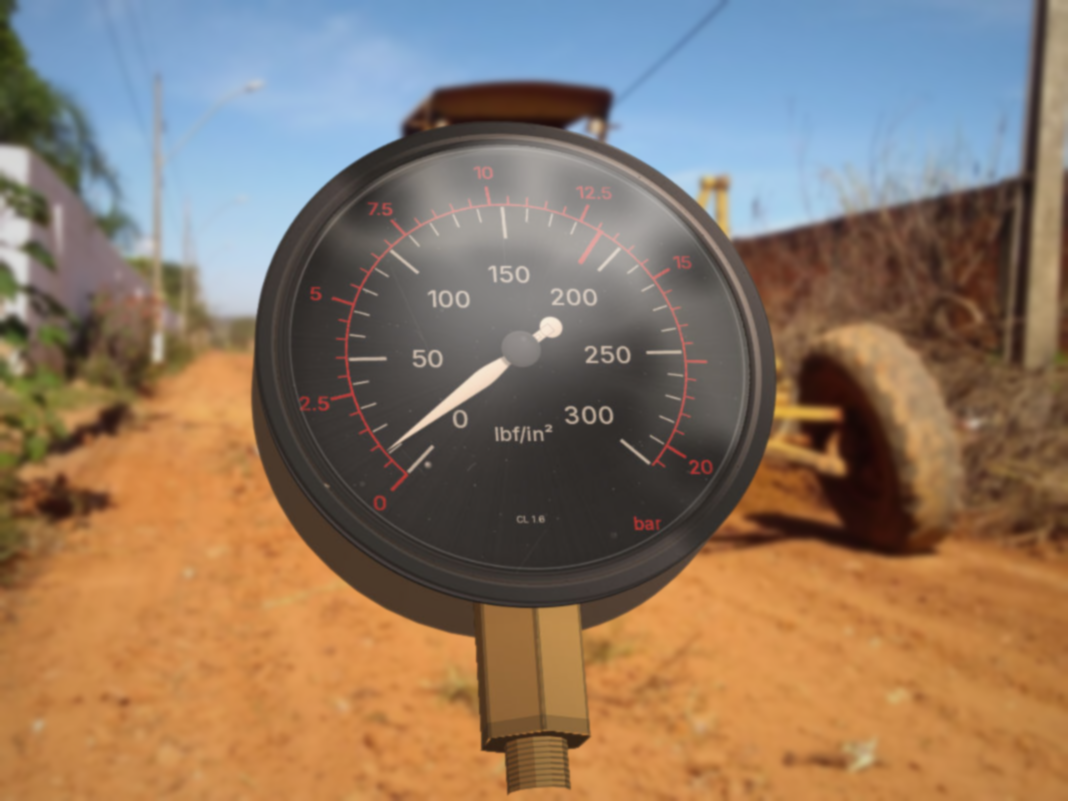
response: 10; psi
